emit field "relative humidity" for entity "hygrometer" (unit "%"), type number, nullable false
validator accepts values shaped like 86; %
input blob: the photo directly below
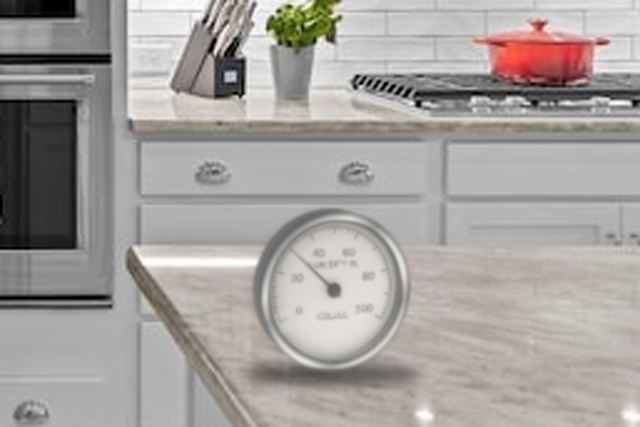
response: 30; %
